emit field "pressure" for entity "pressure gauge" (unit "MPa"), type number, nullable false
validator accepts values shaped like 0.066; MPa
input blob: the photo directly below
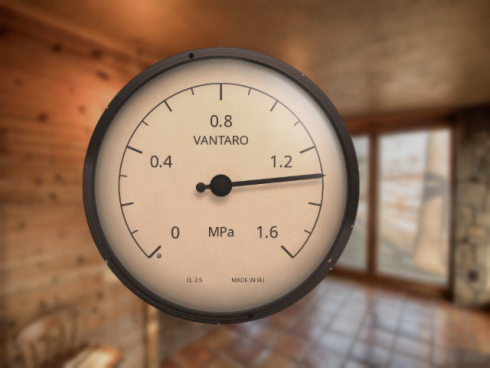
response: 1.3; MPa
